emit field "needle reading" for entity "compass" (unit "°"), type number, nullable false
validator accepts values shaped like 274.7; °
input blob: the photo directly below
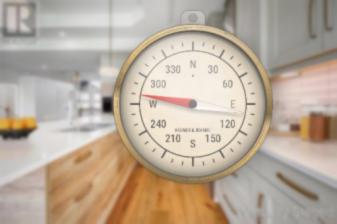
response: 280; °
